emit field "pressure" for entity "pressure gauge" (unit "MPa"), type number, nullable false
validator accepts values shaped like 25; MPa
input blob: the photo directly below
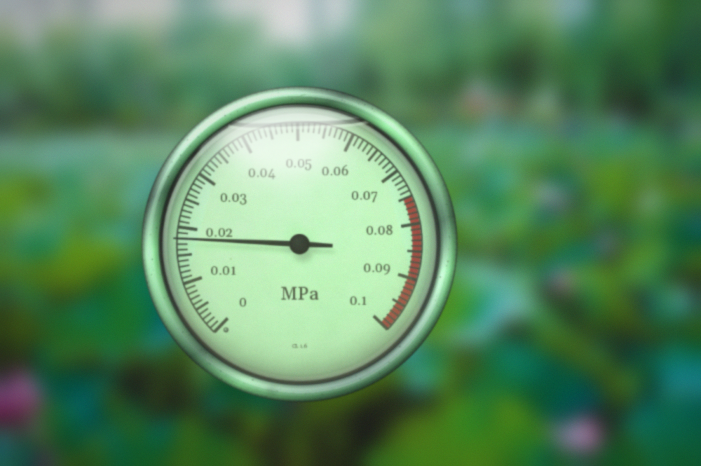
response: 0.018; MPa
